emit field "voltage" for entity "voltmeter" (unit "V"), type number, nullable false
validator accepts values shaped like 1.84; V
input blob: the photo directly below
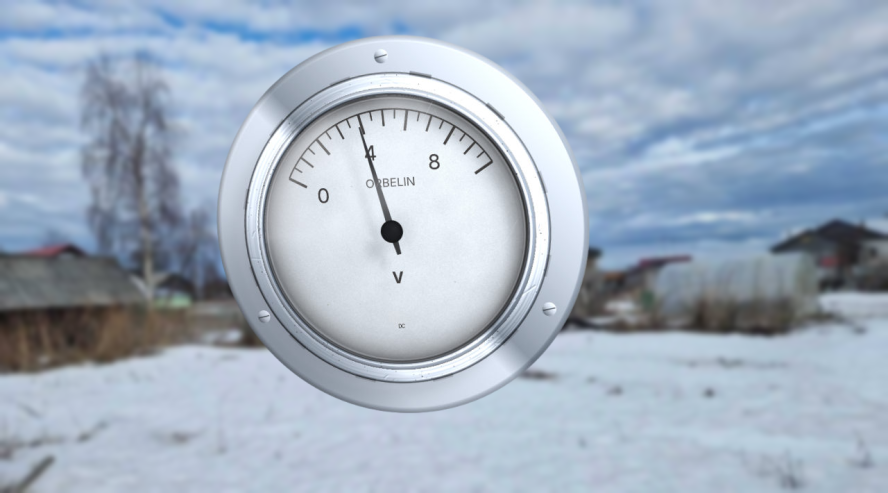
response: 4; V
